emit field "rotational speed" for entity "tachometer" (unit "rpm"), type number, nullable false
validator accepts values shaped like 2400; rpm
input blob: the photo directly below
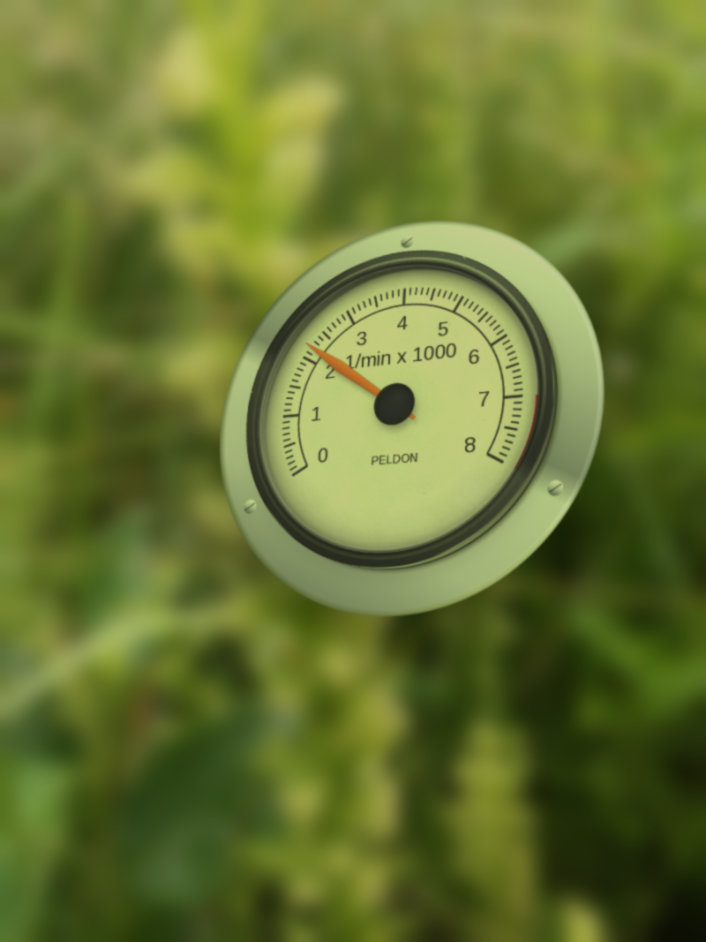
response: 2200; rpm
